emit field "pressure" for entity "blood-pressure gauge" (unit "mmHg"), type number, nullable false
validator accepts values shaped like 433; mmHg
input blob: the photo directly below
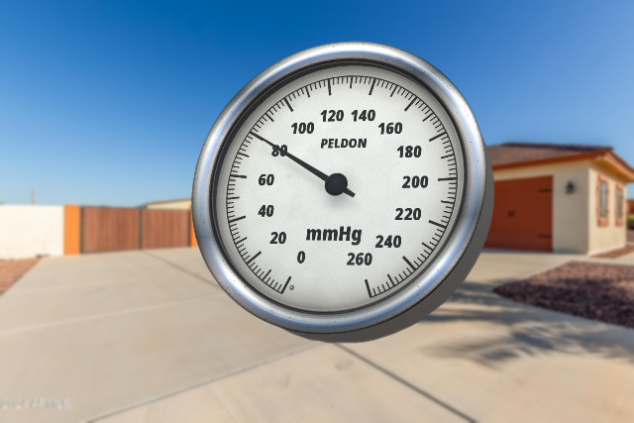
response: 80; mmHg
